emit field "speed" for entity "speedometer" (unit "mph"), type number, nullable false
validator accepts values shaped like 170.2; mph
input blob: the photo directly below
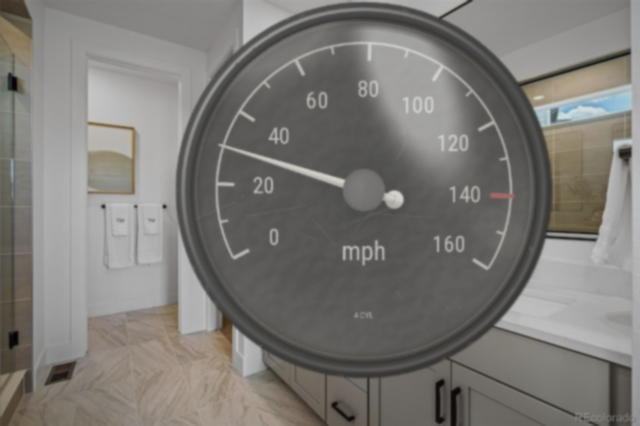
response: 30; mph
